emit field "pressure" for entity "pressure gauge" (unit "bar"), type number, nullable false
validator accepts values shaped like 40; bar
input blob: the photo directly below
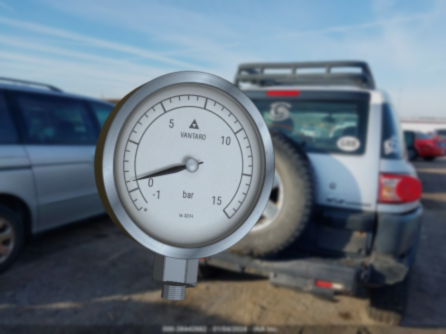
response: 0.5; bar
